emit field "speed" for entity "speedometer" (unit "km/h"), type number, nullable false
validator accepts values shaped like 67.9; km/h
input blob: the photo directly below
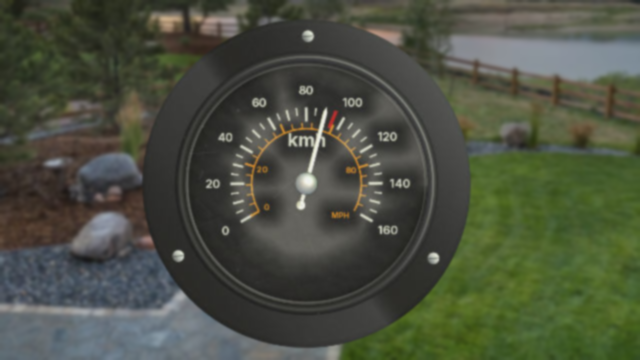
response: 90; km/h
